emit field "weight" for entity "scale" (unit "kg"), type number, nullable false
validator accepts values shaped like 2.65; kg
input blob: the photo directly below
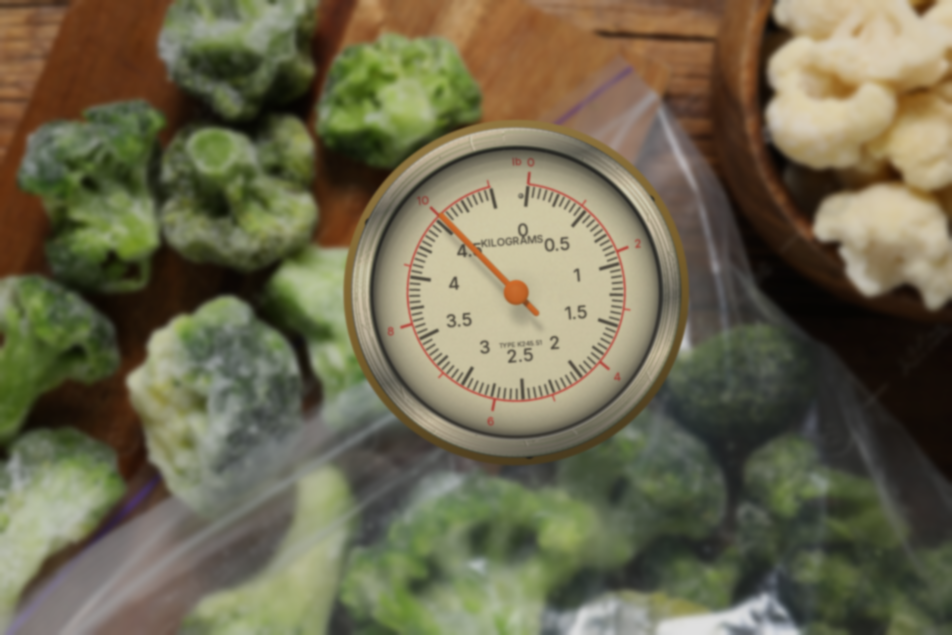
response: 4.55; kg
